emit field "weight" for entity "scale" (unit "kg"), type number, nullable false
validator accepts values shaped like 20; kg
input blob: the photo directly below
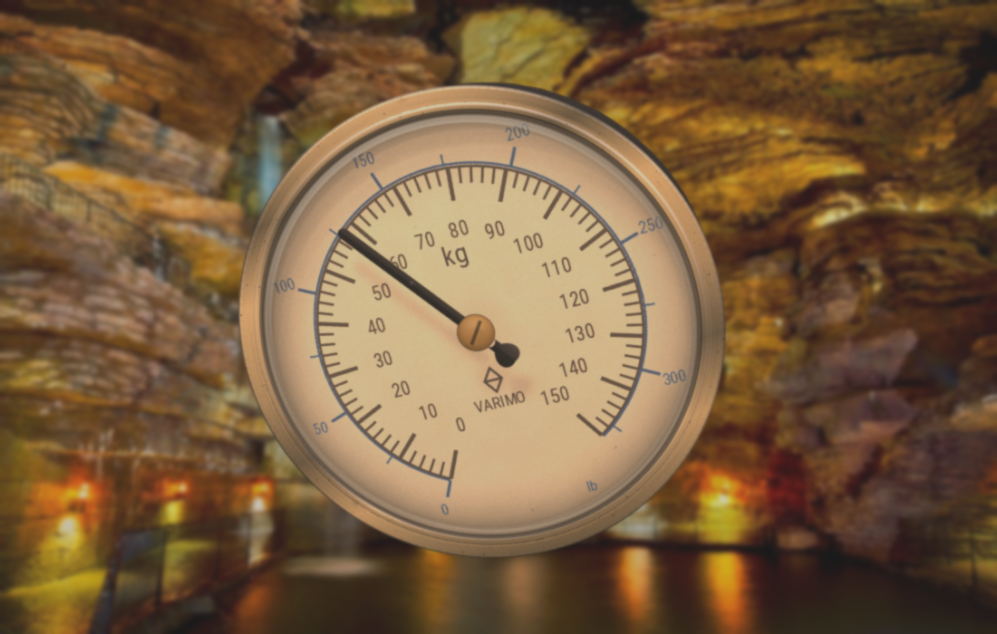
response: 58; kg
